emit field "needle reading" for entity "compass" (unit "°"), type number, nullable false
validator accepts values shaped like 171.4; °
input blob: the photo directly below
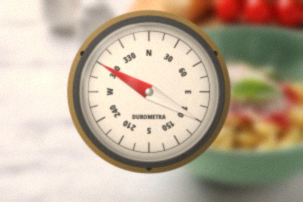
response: 300; °
